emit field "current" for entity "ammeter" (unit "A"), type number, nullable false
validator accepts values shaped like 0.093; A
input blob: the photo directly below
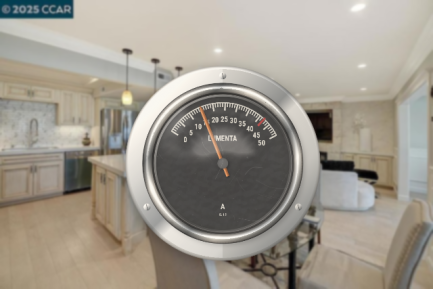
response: 15; A
